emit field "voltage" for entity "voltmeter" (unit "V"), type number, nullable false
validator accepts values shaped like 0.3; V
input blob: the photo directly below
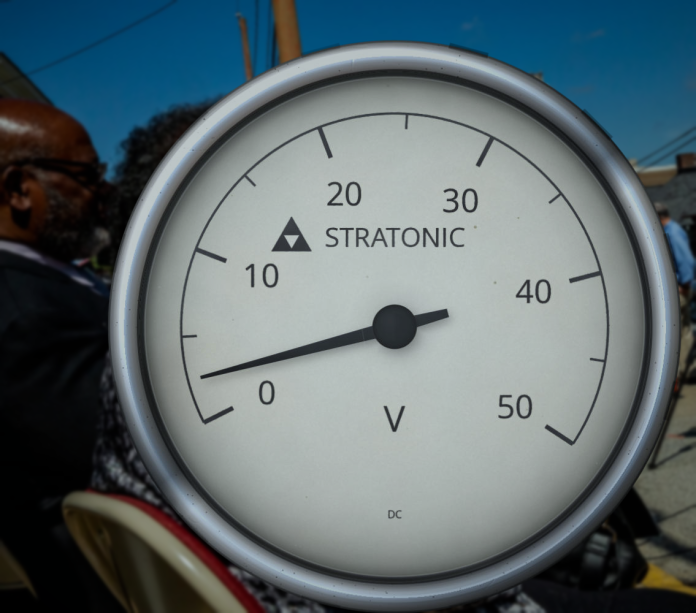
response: 2.5; V
